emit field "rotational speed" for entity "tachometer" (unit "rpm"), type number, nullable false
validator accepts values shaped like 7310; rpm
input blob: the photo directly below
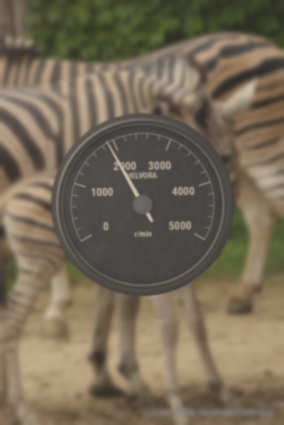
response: 1900; rpm
